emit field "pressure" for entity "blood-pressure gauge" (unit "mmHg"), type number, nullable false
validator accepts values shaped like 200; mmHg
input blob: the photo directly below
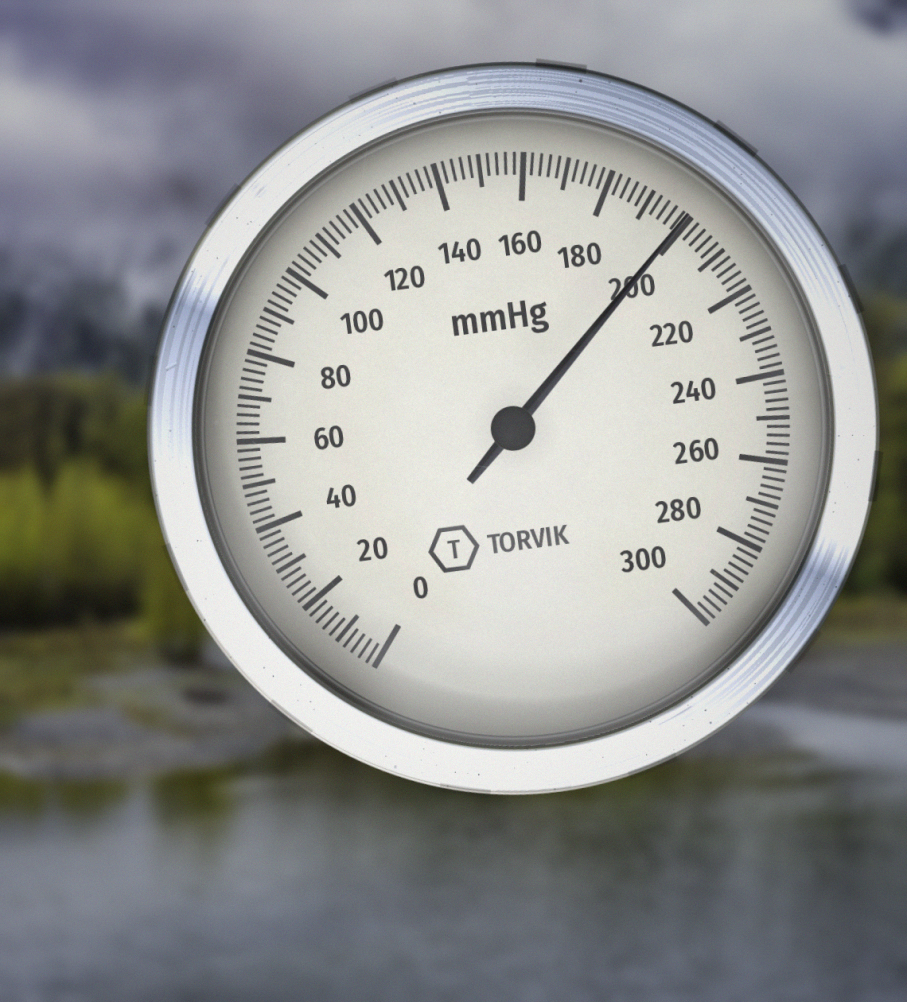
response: 199; mmHg
